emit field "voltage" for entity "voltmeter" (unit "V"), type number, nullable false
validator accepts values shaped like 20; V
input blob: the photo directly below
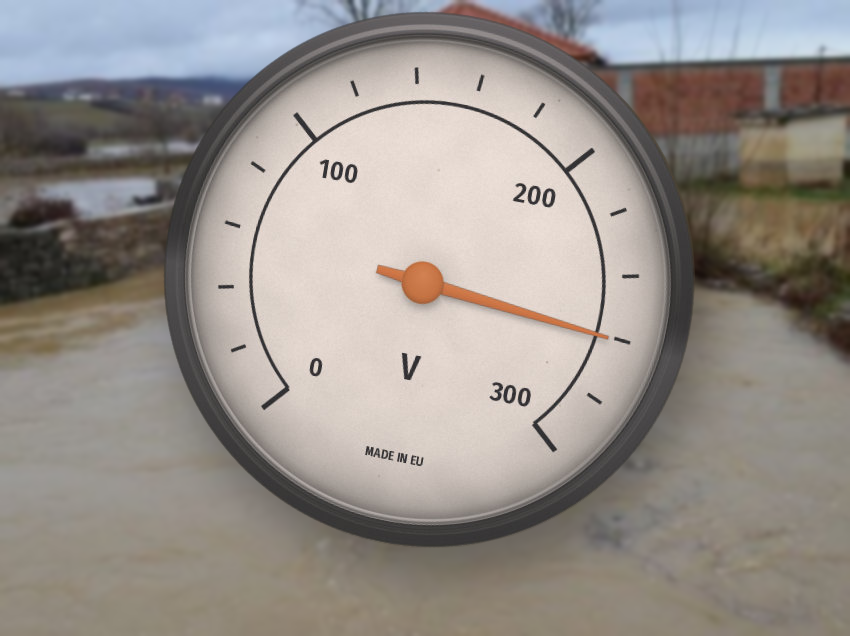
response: 260; V
